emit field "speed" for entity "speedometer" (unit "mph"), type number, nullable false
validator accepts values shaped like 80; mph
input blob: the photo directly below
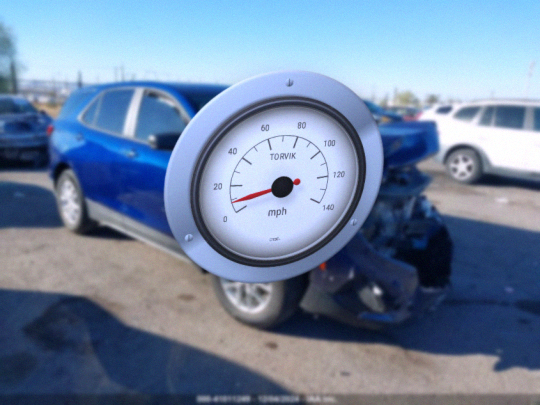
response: 10; mph
